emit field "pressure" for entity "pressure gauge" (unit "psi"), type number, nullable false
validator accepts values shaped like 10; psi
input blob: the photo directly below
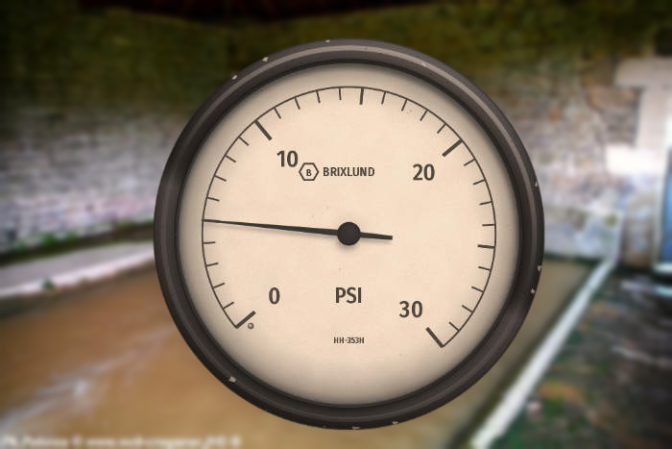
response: 5; psi
